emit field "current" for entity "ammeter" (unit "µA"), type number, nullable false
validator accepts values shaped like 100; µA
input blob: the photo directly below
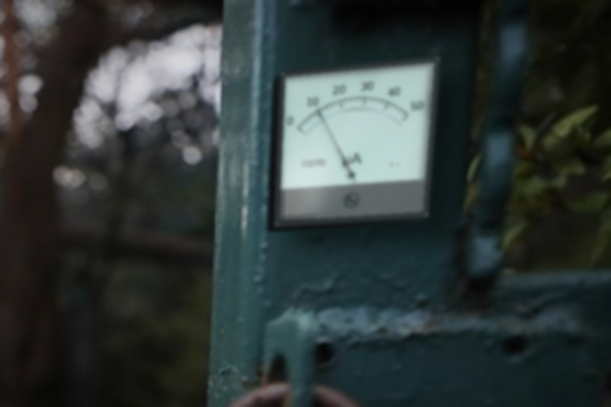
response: 10; µA
